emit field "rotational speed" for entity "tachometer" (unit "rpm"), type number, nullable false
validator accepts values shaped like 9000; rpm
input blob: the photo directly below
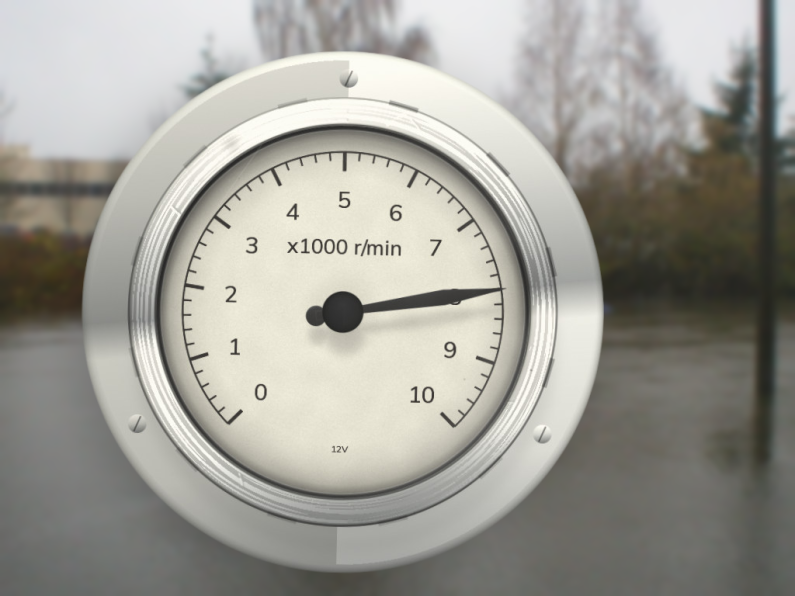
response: 8000; rpm
